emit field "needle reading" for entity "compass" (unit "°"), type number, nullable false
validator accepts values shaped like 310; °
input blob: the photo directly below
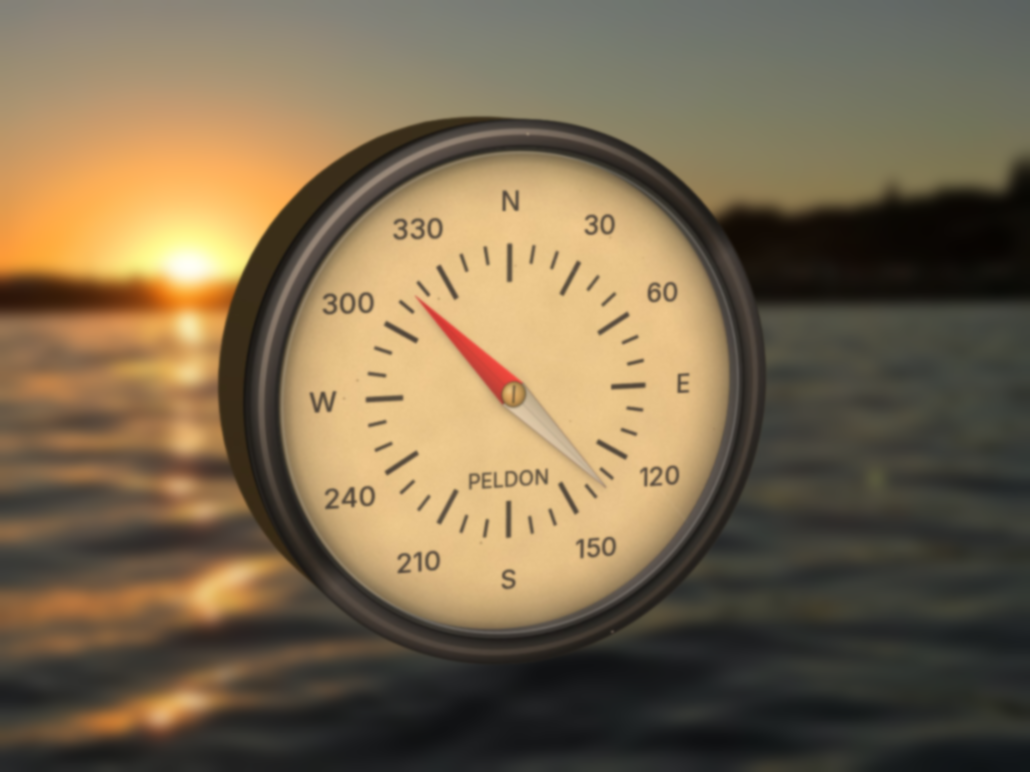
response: 315; °
